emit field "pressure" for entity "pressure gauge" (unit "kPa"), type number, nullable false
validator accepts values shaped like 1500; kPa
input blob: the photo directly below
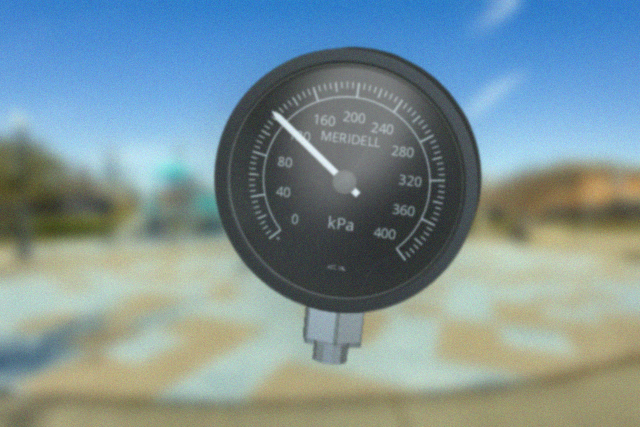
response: 120; kPa
